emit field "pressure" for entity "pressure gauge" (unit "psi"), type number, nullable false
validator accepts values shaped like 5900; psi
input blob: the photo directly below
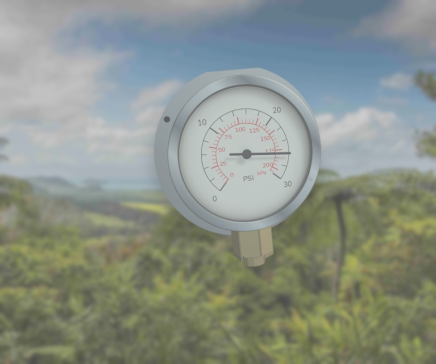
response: 26; psi
